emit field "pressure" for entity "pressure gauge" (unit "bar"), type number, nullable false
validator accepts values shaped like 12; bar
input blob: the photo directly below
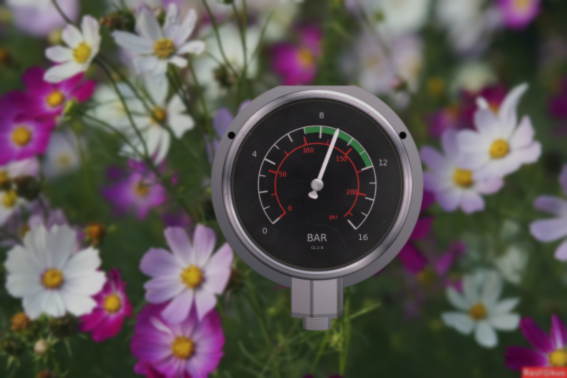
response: 9; bar
